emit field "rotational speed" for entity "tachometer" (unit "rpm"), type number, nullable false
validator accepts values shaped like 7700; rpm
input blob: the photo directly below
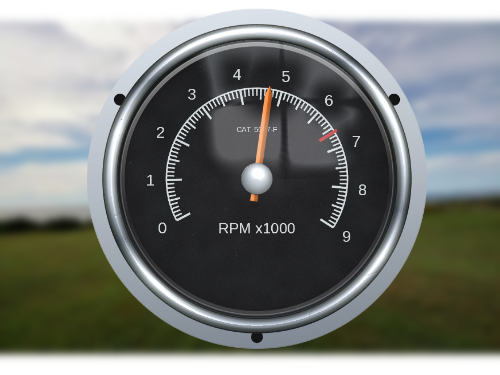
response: 4700; rpm
